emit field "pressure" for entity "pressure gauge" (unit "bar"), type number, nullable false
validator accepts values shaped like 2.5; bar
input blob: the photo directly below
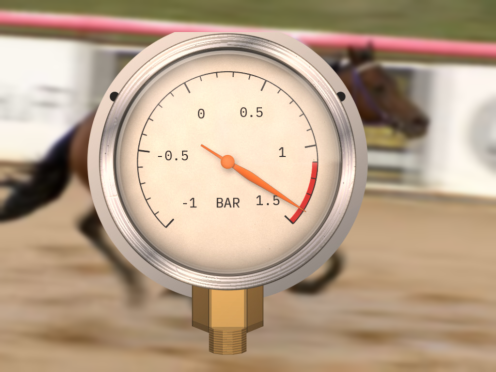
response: 1.4; bar
